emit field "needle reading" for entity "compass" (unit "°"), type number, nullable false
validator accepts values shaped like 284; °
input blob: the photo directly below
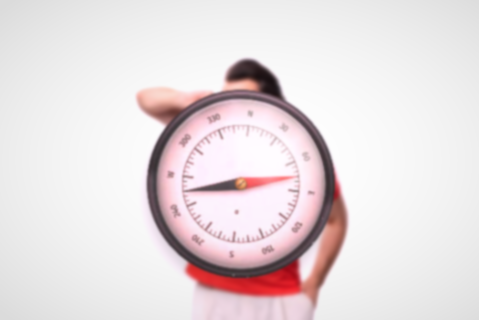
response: 75; °
